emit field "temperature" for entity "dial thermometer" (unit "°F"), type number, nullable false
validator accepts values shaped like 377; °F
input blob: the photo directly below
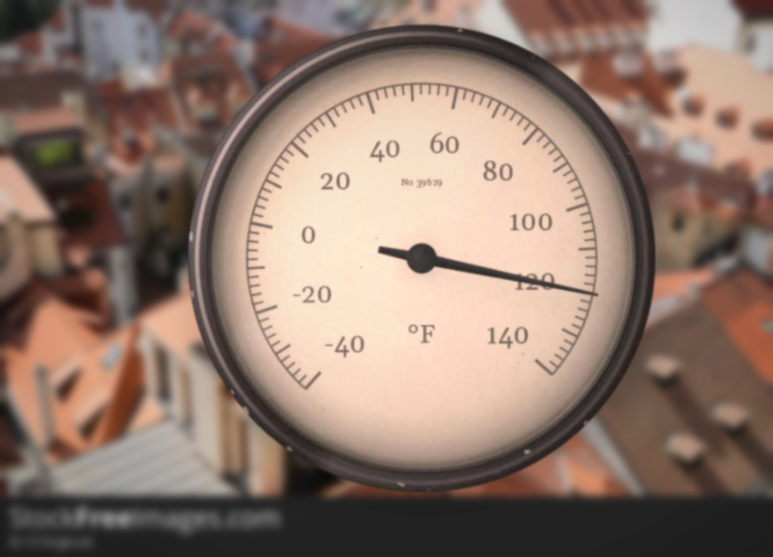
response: 120; °F
